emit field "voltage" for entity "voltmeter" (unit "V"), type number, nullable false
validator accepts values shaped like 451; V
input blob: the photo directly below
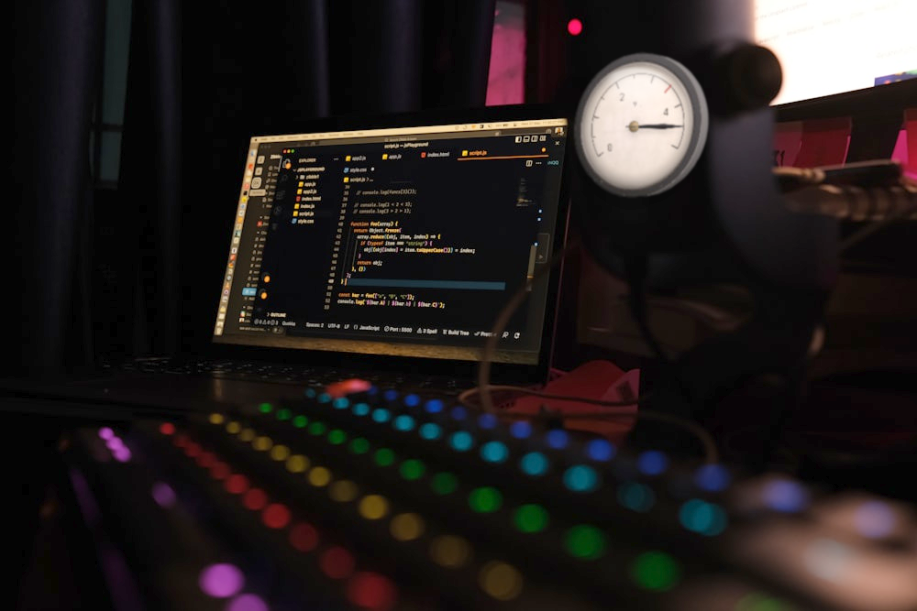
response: 4.5; V
